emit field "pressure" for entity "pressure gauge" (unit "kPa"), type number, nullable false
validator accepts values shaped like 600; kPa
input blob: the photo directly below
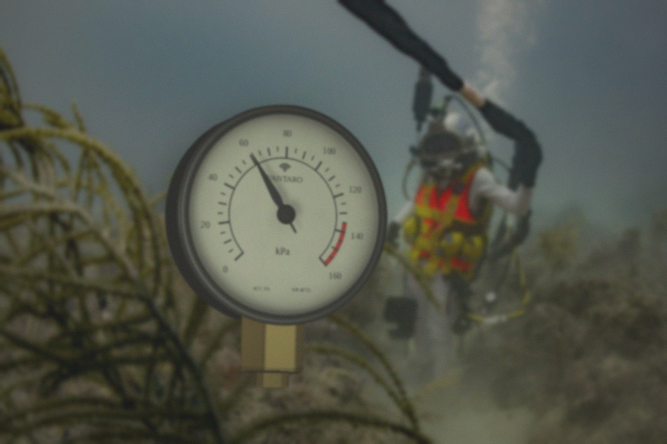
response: 60; kPa
